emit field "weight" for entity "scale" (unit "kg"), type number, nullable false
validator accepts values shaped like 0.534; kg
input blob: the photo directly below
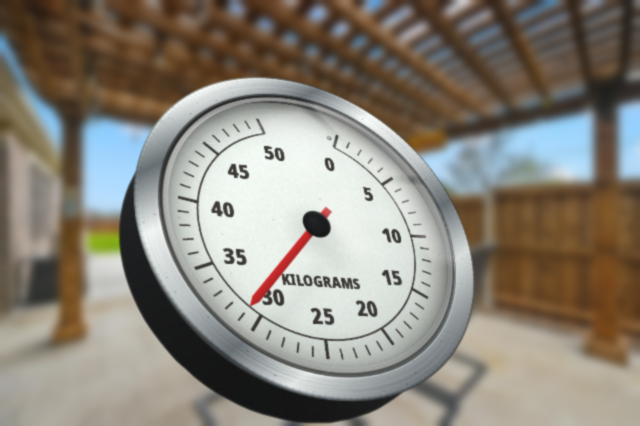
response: 31; kg
